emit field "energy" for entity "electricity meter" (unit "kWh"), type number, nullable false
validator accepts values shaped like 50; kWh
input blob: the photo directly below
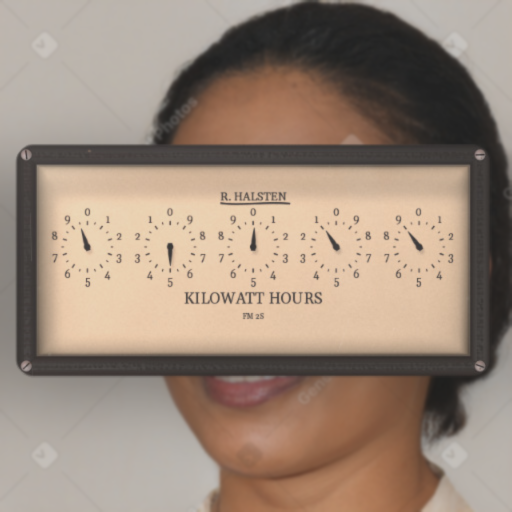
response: 95009; kWh
